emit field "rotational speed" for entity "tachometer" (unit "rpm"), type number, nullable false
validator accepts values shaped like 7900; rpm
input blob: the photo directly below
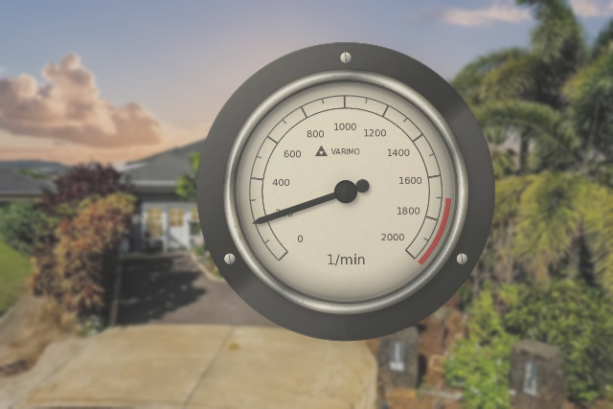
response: 200; rpm
